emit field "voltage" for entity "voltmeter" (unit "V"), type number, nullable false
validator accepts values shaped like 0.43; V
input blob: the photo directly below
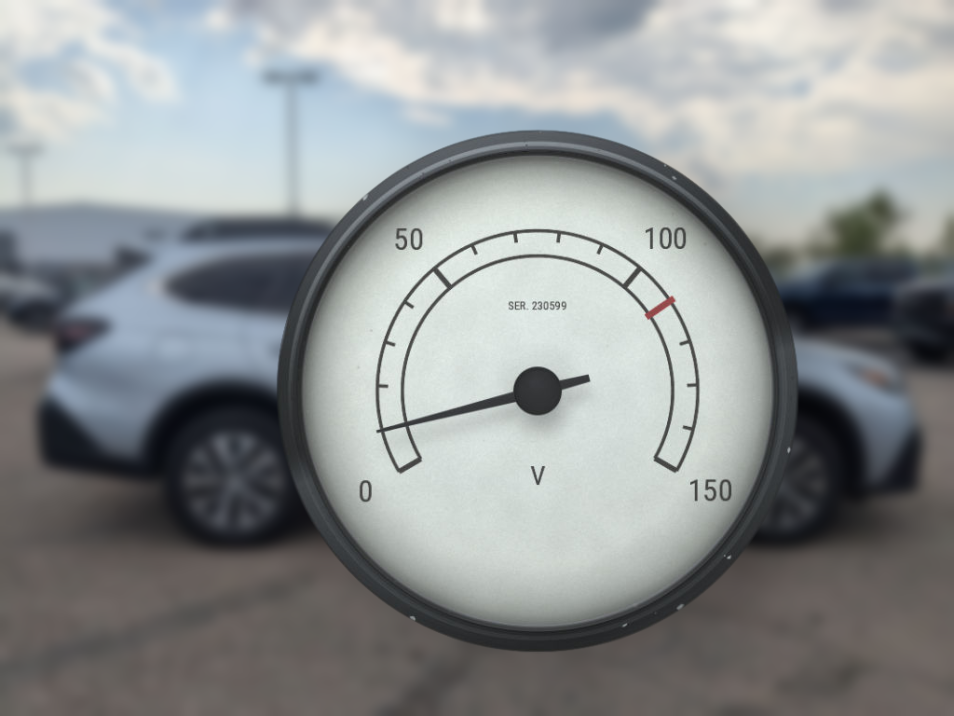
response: 10; V
